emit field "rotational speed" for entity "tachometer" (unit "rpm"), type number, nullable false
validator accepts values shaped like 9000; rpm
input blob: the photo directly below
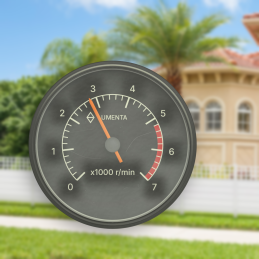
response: 2800; rpm
